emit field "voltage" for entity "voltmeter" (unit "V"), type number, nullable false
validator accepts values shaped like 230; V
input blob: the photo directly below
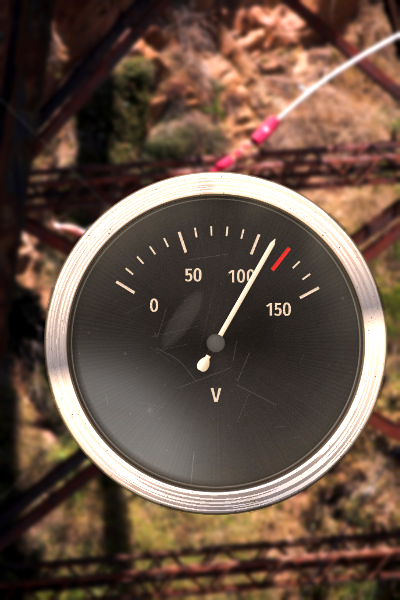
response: 110; V
